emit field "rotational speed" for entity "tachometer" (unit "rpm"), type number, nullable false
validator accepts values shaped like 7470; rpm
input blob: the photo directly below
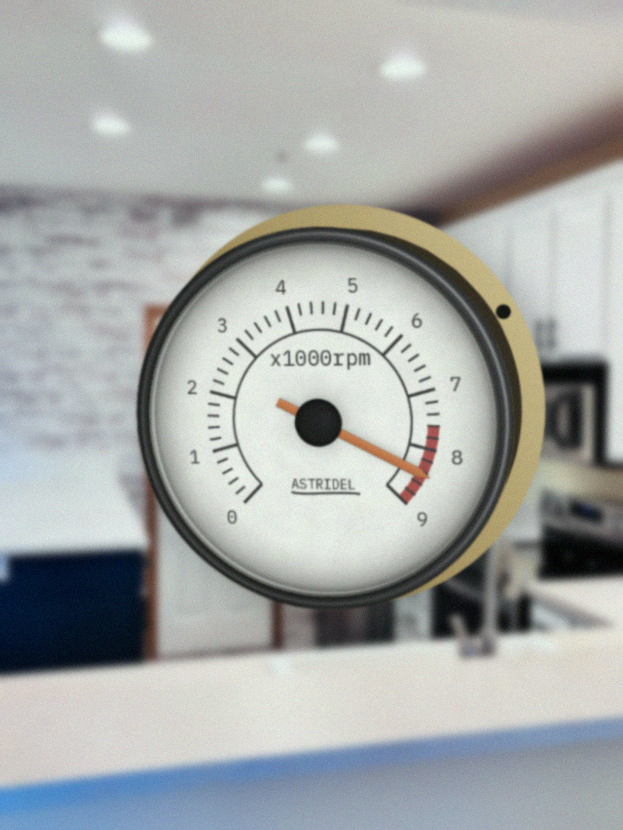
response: 8400; rpm
